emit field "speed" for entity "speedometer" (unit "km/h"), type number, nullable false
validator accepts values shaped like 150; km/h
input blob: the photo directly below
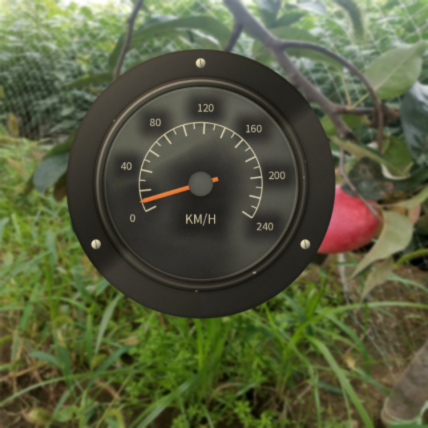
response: 10; km/h
